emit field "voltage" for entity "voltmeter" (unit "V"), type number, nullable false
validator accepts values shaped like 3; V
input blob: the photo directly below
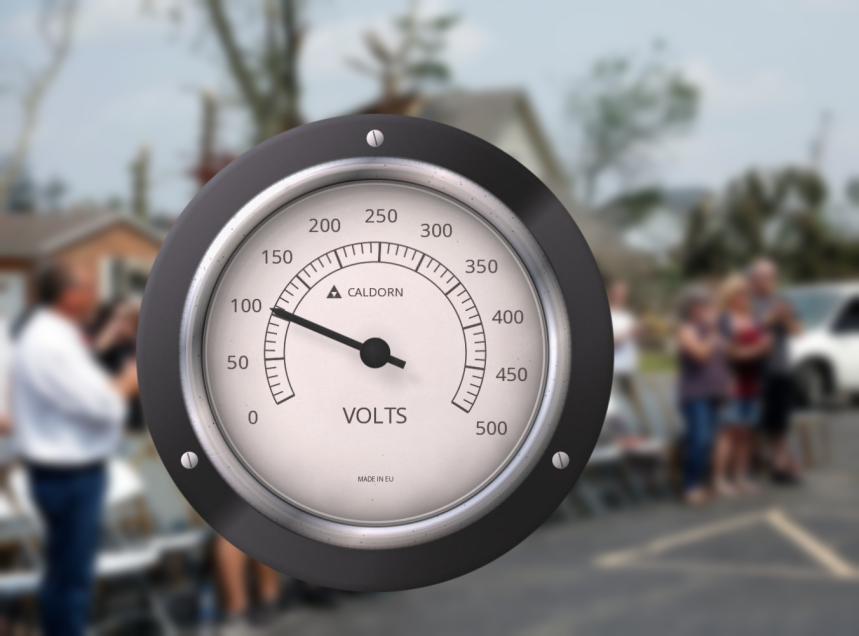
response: 105; V
